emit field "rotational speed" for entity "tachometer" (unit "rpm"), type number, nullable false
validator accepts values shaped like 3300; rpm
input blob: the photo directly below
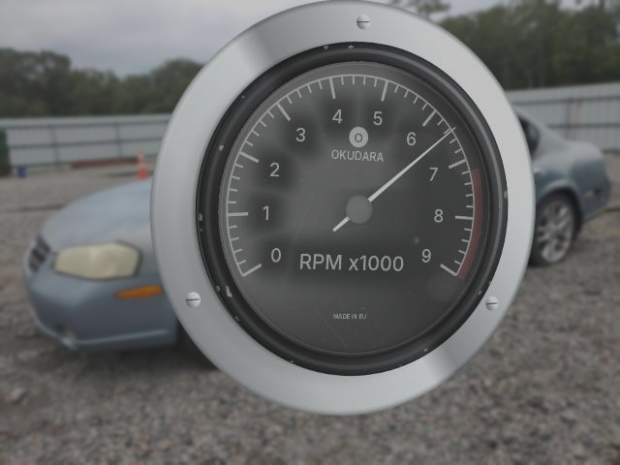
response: 6400; rpm
